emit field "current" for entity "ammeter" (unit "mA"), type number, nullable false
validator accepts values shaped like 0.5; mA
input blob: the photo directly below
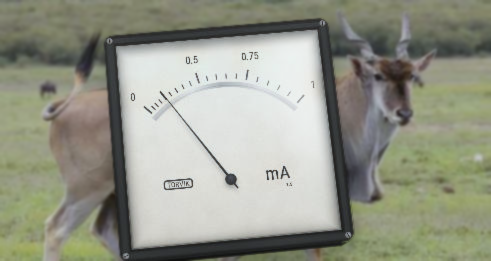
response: 0.25; mA
